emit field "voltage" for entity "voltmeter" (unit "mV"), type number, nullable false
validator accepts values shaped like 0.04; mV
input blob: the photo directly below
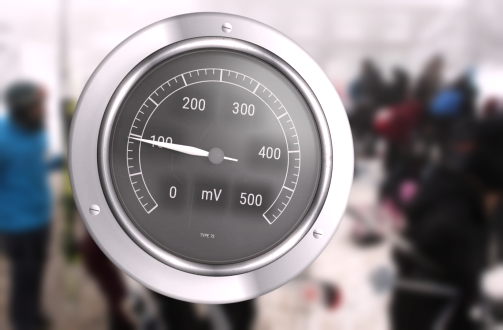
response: 95; mV
